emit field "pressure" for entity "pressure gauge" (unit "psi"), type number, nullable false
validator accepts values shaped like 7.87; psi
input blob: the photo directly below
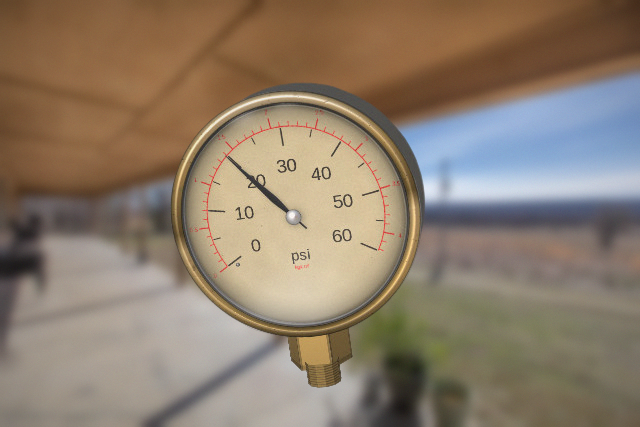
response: 20; psi
